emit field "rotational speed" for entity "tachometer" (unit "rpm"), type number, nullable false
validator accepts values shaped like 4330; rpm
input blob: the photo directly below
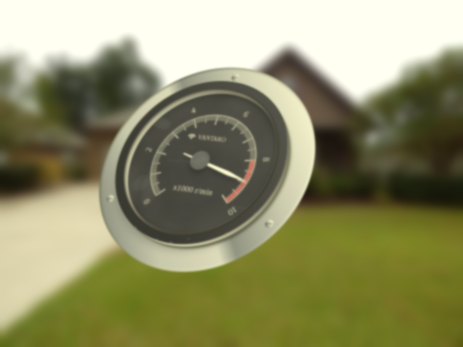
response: 9000; rpm
